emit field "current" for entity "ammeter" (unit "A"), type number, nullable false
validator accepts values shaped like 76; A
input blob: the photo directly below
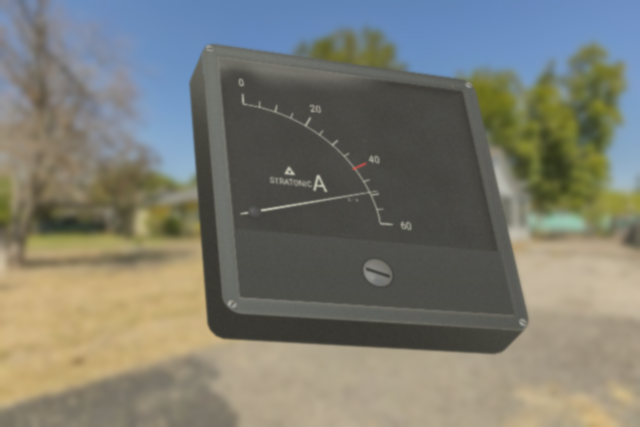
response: 50; A
